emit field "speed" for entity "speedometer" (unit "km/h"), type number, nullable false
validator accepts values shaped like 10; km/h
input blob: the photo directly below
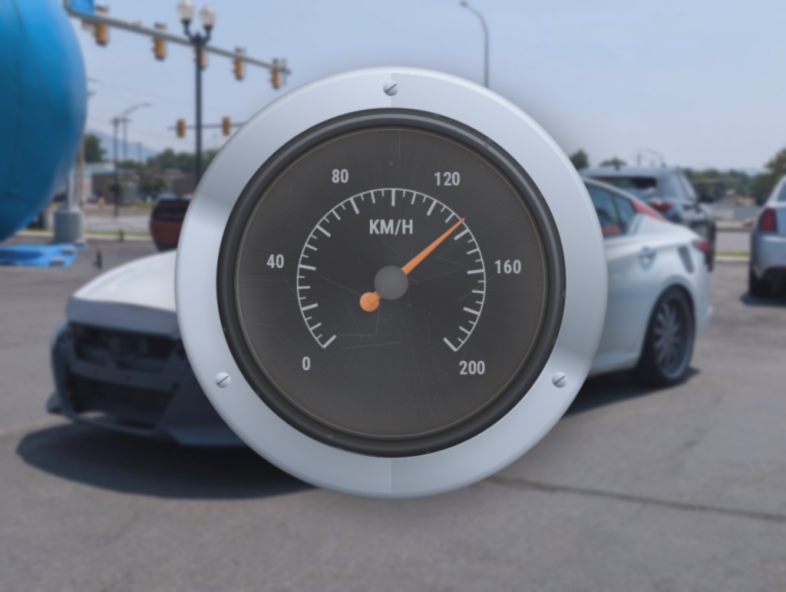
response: 135; km/h
